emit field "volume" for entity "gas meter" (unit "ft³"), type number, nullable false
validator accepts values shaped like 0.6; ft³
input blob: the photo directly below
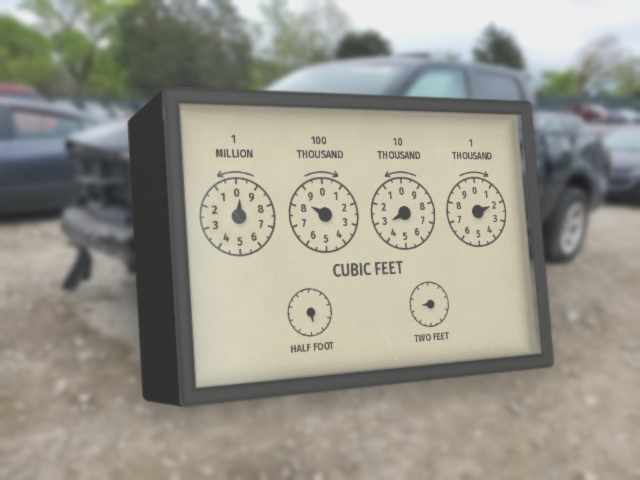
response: 983200; ft³
